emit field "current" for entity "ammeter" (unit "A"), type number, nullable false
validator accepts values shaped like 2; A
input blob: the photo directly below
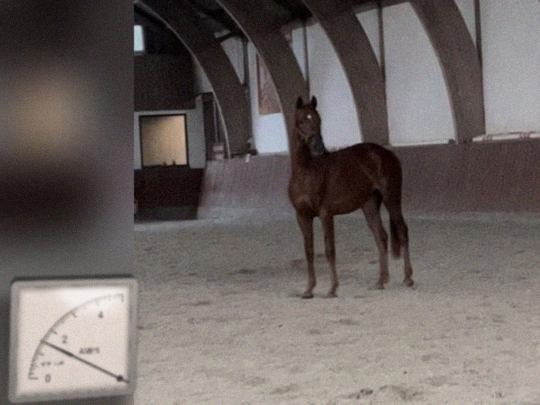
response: 1.5; A
